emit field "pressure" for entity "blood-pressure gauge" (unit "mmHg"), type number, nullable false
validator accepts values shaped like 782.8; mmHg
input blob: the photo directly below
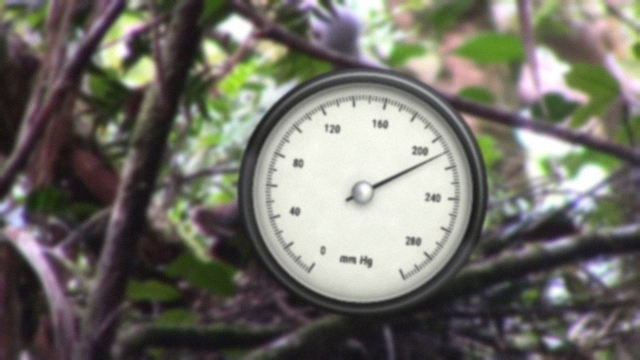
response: 210; mmHg
